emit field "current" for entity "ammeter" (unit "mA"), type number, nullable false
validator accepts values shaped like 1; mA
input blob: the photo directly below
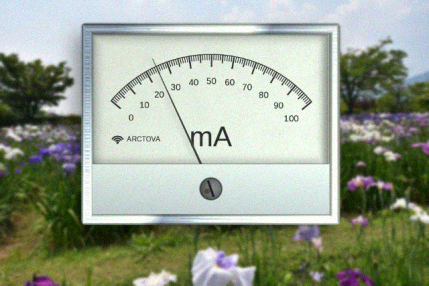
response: 25; mA
